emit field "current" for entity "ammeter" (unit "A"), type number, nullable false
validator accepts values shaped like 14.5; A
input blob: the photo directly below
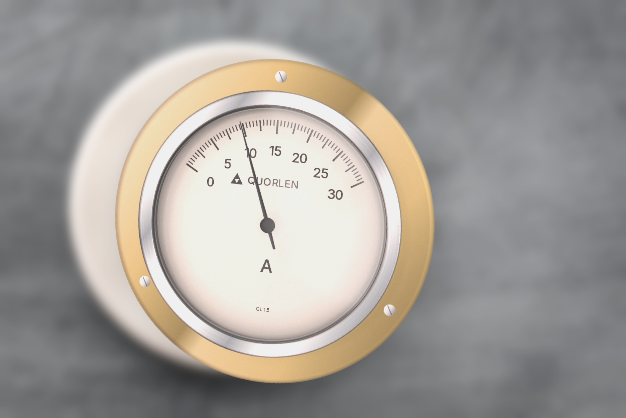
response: 10; A
